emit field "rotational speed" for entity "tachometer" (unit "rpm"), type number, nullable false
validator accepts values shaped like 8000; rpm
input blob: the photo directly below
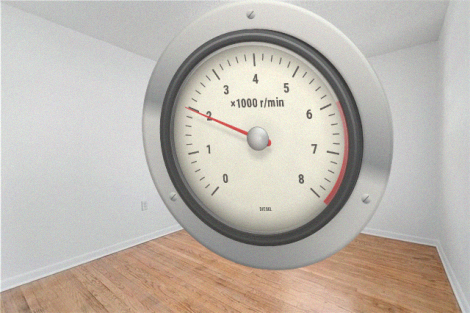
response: 2000; rpm
